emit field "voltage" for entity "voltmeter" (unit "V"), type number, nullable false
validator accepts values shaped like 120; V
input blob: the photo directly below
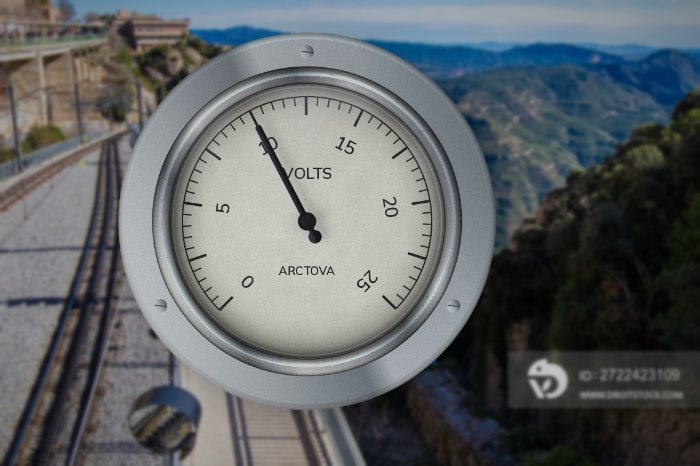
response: 10; V
